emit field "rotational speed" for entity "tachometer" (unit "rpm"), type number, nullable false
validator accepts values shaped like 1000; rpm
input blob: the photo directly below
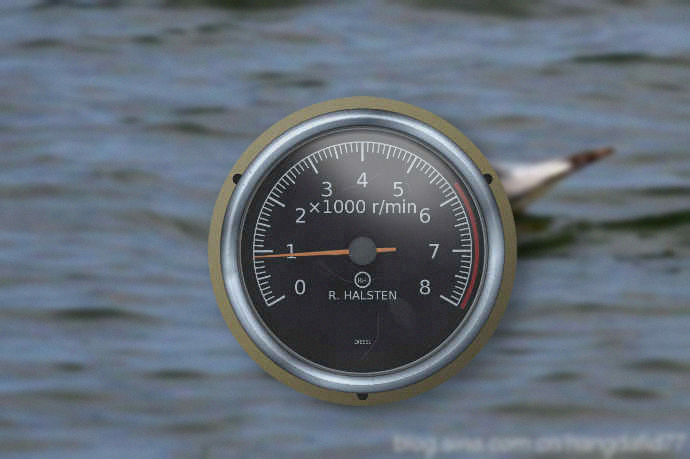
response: 900; rpm
